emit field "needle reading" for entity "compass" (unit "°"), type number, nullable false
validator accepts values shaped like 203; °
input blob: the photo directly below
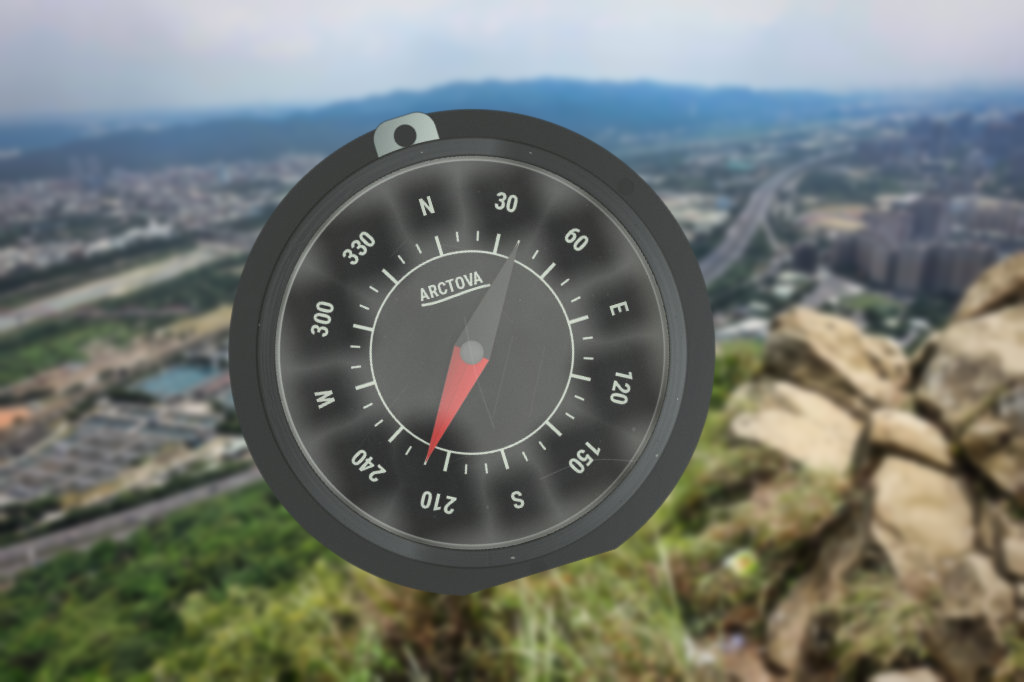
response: 220; °
